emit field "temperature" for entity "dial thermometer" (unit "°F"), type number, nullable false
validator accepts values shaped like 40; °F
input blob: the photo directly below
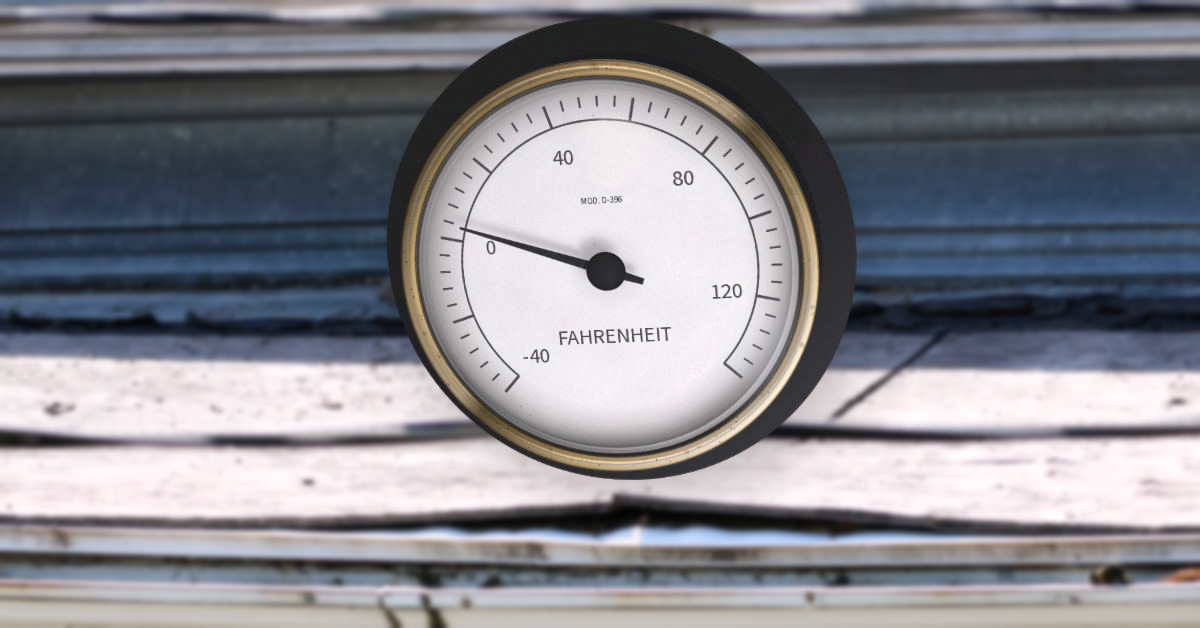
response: 4; °F
